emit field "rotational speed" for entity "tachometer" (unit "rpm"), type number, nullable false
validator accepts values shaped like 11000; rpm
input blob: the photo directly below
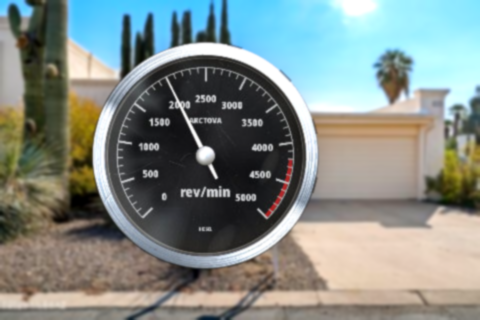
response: 2000; rpm
